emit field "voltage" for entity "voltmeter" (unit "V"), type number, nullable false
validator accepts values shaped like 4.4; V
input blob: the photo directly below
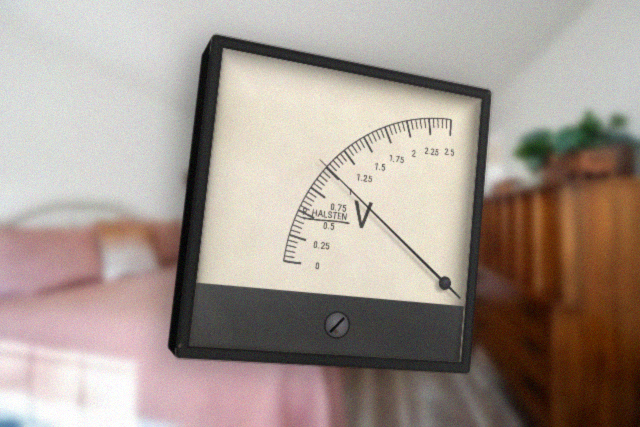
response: 1; V
